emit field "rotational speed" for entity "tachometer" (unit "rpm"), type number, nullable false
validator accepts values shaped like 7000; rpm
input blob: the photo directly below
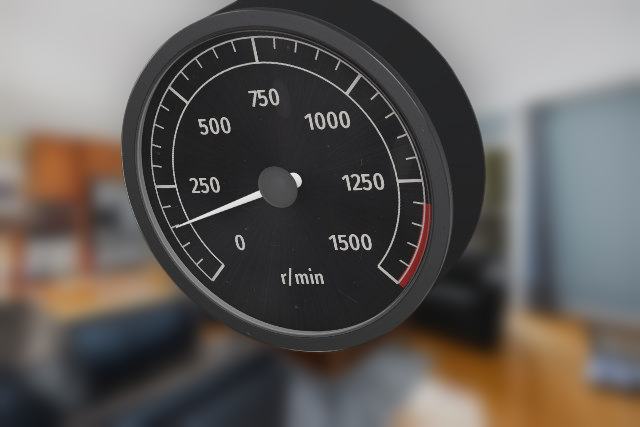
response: 150; rpm
